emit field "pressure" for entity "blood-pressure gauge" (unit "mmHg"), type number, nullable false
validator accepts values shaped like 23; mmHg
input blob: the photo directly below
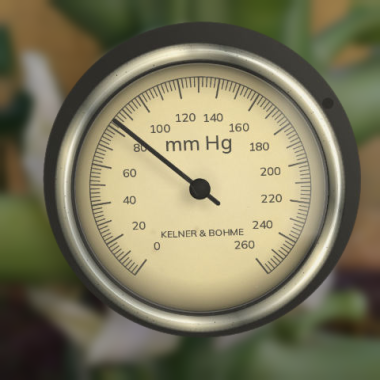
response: 84; mmHg
